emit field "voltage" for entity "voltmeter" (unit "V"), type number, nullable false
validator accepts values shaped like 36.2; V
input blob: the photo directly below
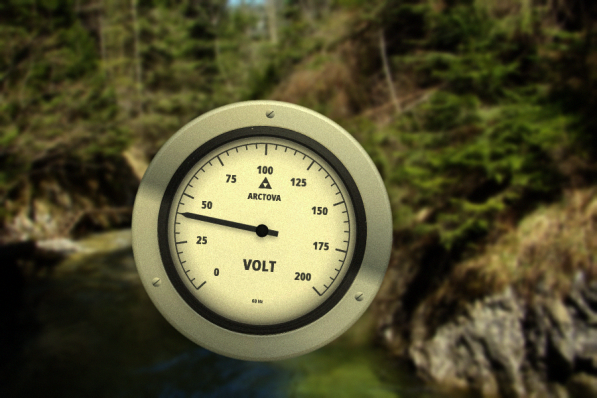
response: 40; V
